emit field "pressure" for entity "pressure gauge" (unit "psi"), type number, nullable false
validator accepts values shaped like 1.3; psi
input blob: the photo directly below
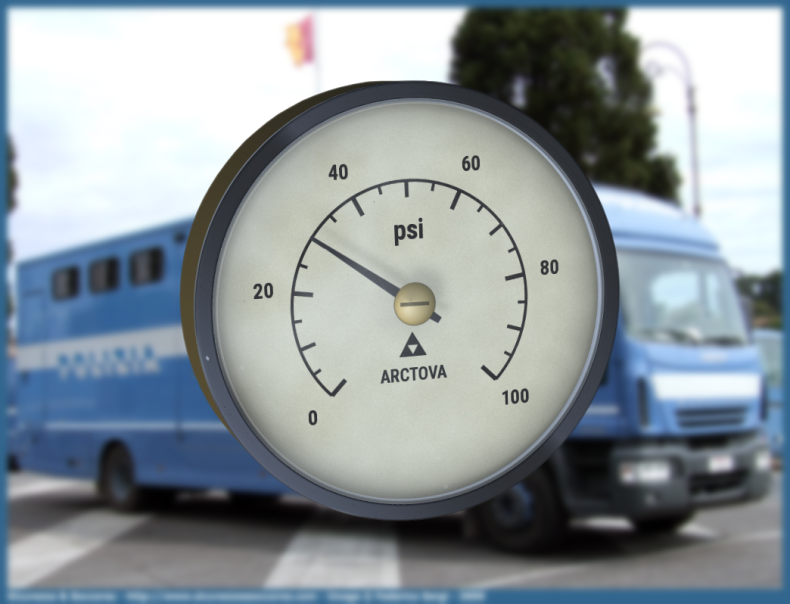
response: 30; psi
